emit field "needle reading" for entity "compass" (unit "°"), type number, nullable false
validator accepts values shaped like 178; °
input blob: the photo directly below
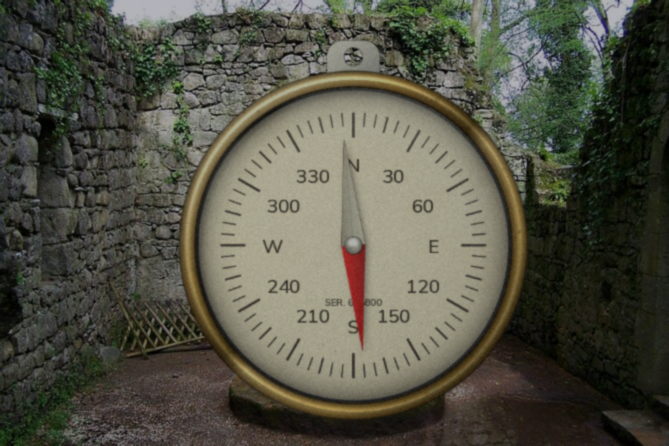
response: 175; °
